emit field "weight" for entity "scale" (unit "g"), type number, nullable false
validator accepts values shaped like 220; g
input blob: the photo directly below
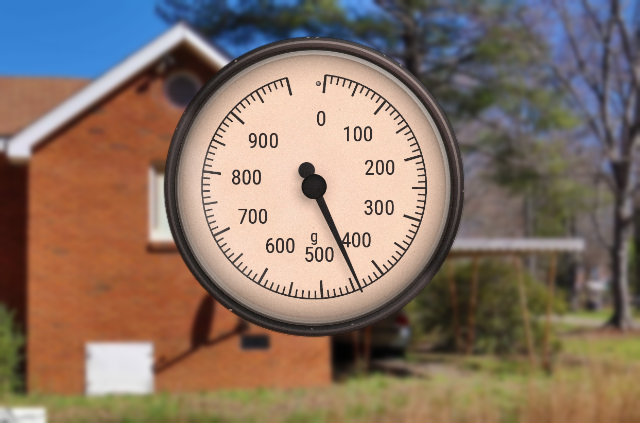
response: 440; g
